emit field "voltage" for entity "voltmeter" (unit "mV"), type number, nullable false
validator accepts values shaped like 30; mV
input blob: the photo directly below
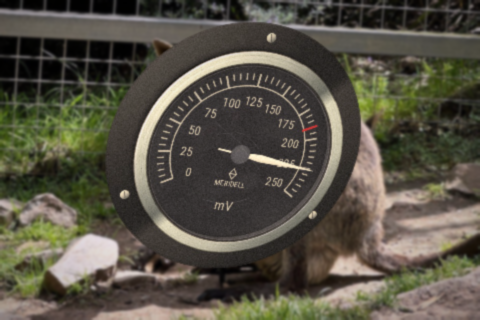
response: 225; mV
